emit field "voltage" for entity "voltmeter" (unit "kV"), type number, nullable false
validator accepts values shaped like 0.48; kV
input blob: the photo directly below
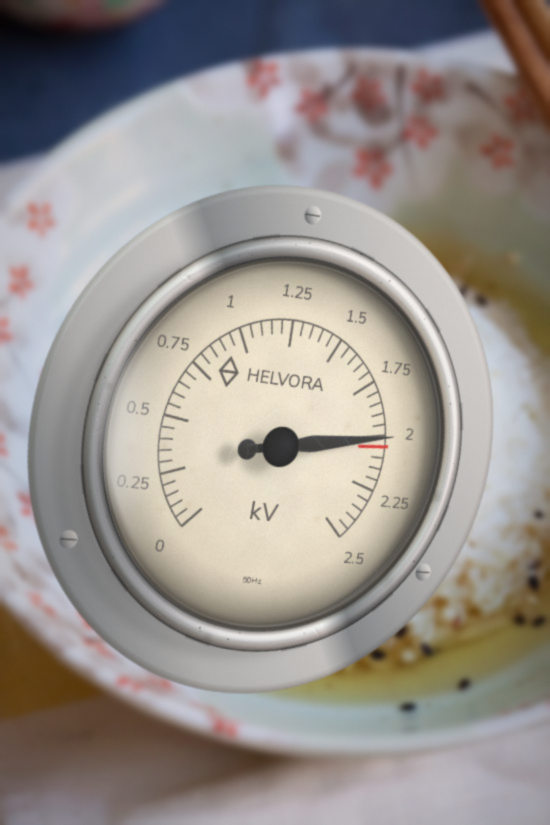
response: 2; kV
